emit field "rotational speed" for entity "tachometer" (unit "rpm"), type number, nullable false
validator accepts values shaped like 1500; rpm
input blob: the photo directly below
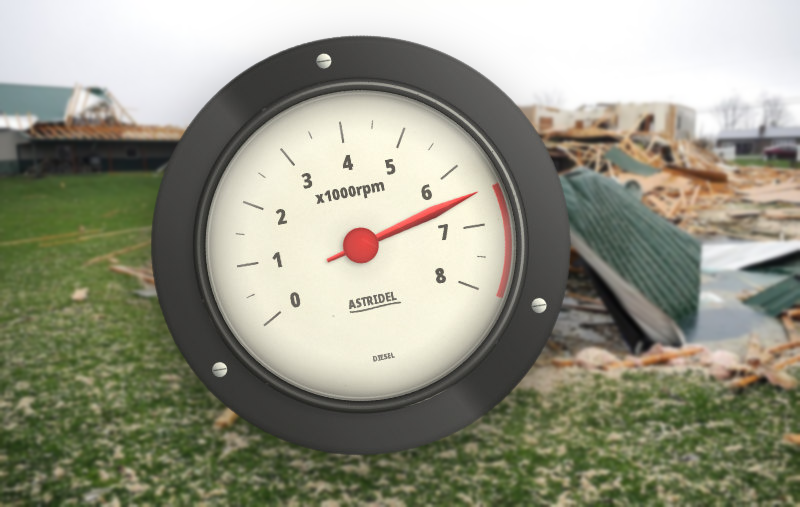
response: 6500; rpm
